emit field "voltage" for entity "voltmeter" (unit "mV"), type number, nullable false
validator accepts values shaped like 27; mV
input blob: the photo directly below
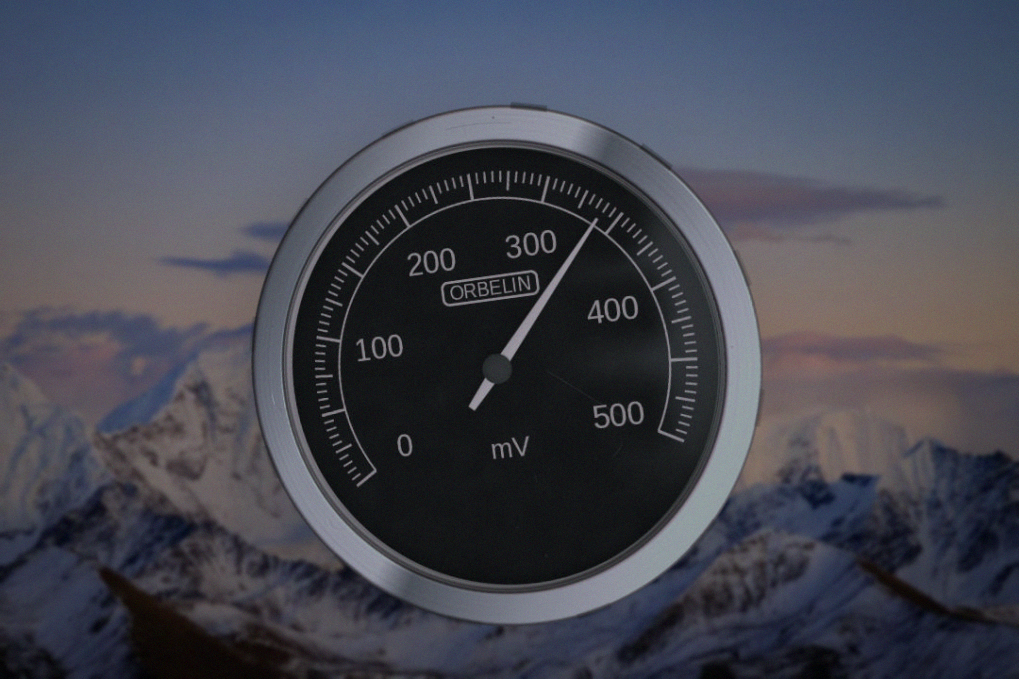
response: 340; mV
